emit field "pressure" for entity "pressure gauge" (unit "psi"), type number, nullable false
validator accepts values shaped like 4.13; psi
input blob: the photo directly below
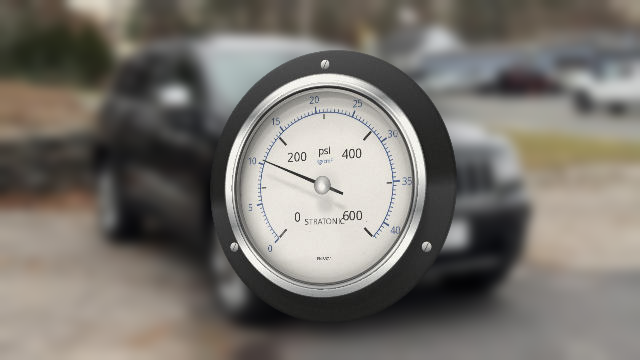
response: 150; psi
